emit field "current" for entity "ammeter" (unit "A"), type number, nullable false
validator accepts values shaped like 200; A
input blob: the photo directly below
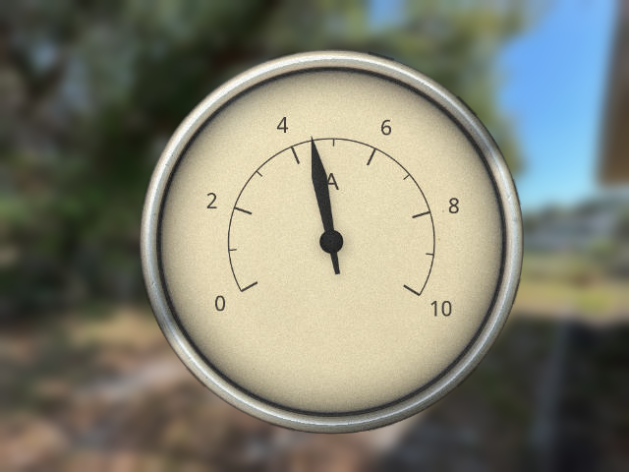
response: 4.5; A
